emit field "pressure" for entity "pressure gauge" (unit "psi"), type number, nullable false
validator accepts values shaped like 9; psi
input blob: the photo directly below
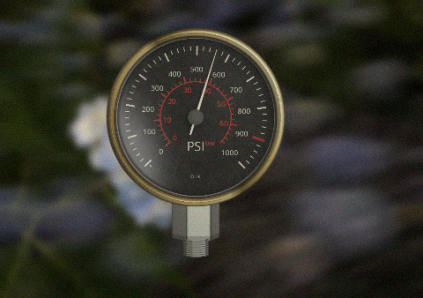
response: 560; psi
